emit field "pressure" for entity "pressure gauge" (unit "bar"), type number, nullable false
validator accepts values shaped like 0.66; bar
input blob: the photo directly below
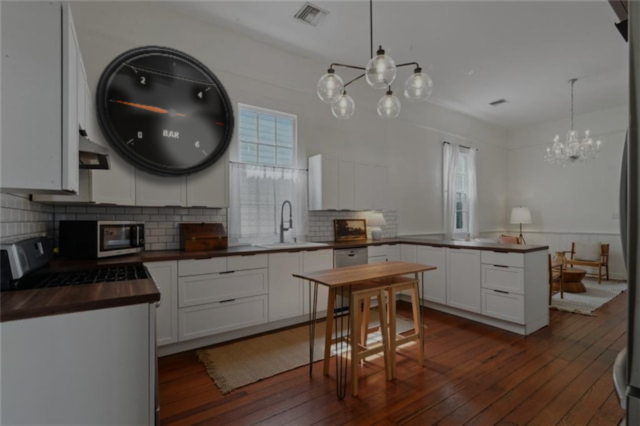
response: 1; bar
